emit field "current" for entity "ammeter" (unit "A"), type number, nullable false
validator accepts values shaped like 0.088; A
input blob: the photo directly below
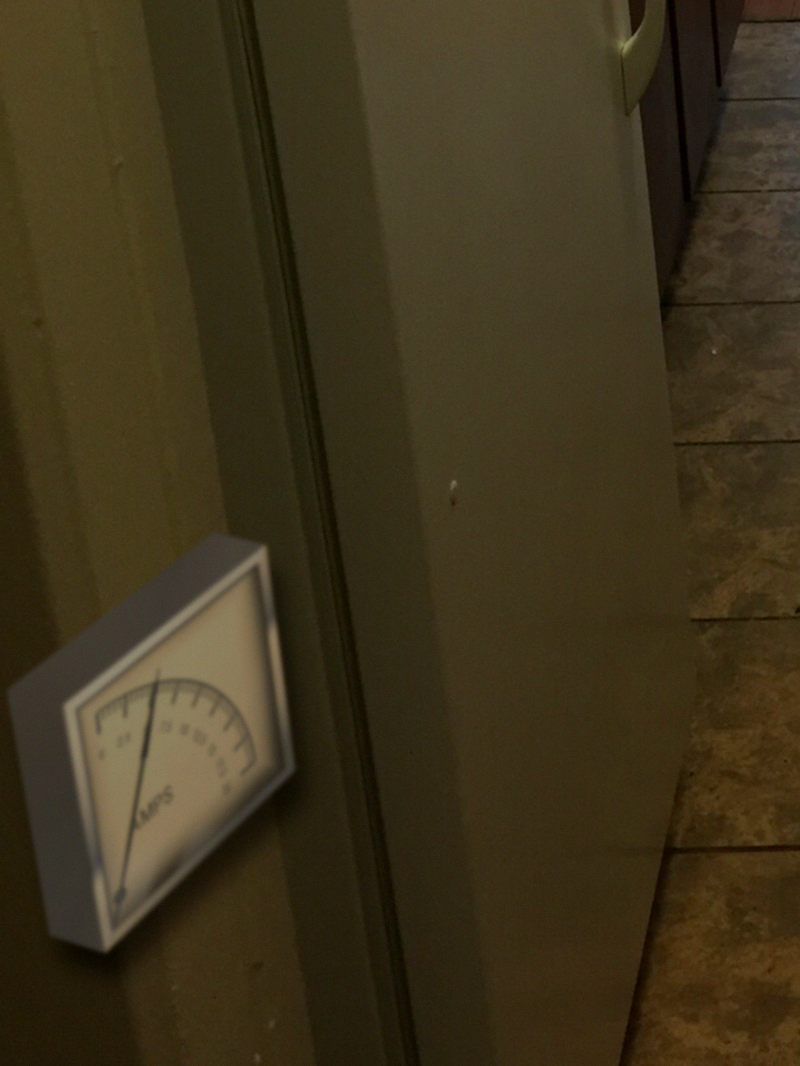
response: 5; A
